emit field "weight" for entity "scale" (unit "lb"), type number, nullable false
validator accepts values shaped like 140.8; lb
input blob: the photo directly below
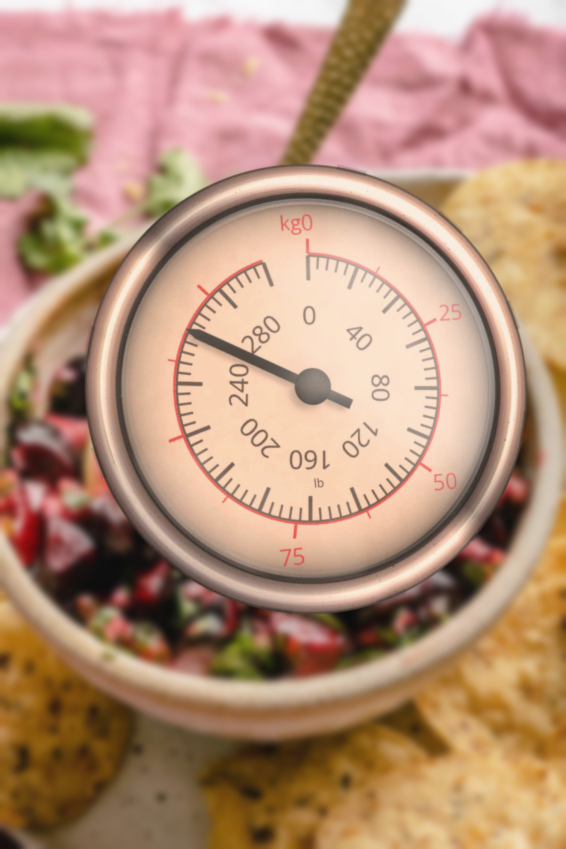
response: 260; lb
